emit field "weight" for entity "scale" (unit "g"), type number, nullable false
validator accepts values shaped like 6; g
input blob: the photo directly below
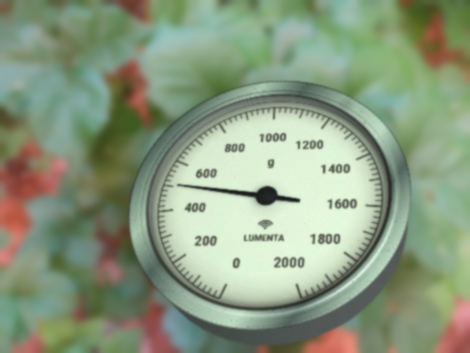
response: 500; g
